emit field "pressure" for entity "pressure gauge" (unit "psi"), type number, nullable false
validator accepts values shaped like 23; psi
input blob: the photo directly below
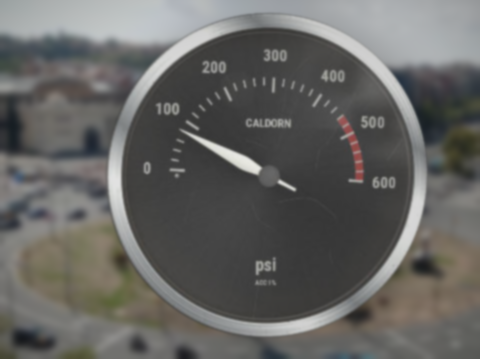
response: 80; psi
